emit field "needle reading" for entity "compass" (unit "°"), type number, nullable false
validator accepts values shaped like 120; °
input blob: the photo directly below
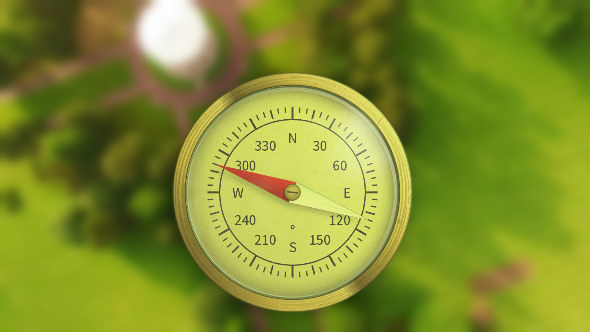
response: 290; °
